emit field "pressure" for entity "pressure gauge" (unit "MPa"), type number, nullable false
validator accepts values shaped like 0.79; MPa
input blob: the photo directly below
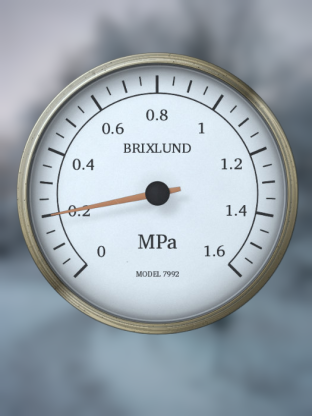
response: 0.2; MPa
